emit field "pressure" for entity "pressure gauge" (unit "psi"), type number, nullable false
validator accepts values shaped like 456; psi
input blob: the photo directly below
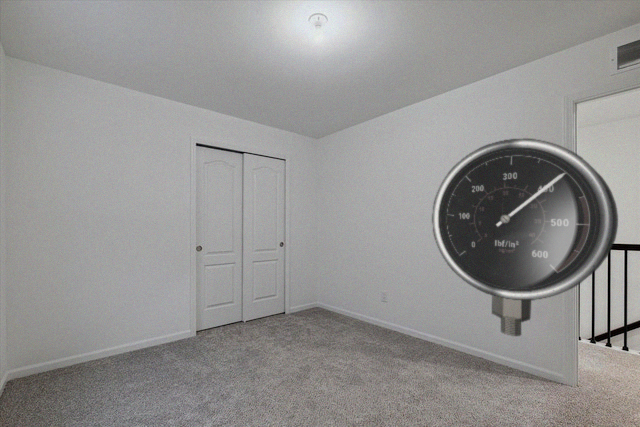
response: 400; psi
